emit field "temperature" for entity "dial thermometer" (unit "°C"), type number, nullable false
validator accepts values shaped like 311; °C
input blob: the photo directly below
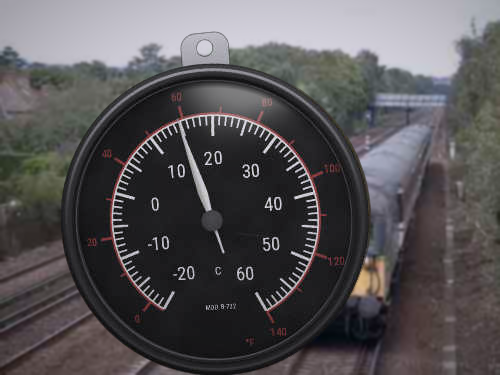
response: 15; °C
